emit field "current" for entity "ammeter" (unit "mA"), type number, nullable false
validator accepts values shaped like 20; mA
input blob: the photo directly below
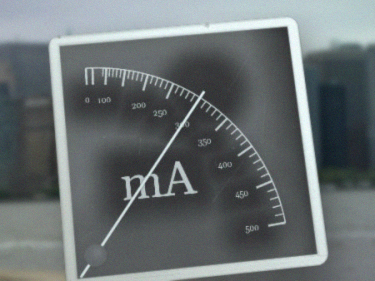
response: 300; mA
